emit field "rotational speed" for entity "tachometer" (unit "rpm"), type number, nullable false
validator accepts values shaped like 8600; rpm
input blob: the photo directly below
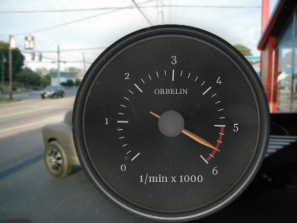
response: 5600; rpm
